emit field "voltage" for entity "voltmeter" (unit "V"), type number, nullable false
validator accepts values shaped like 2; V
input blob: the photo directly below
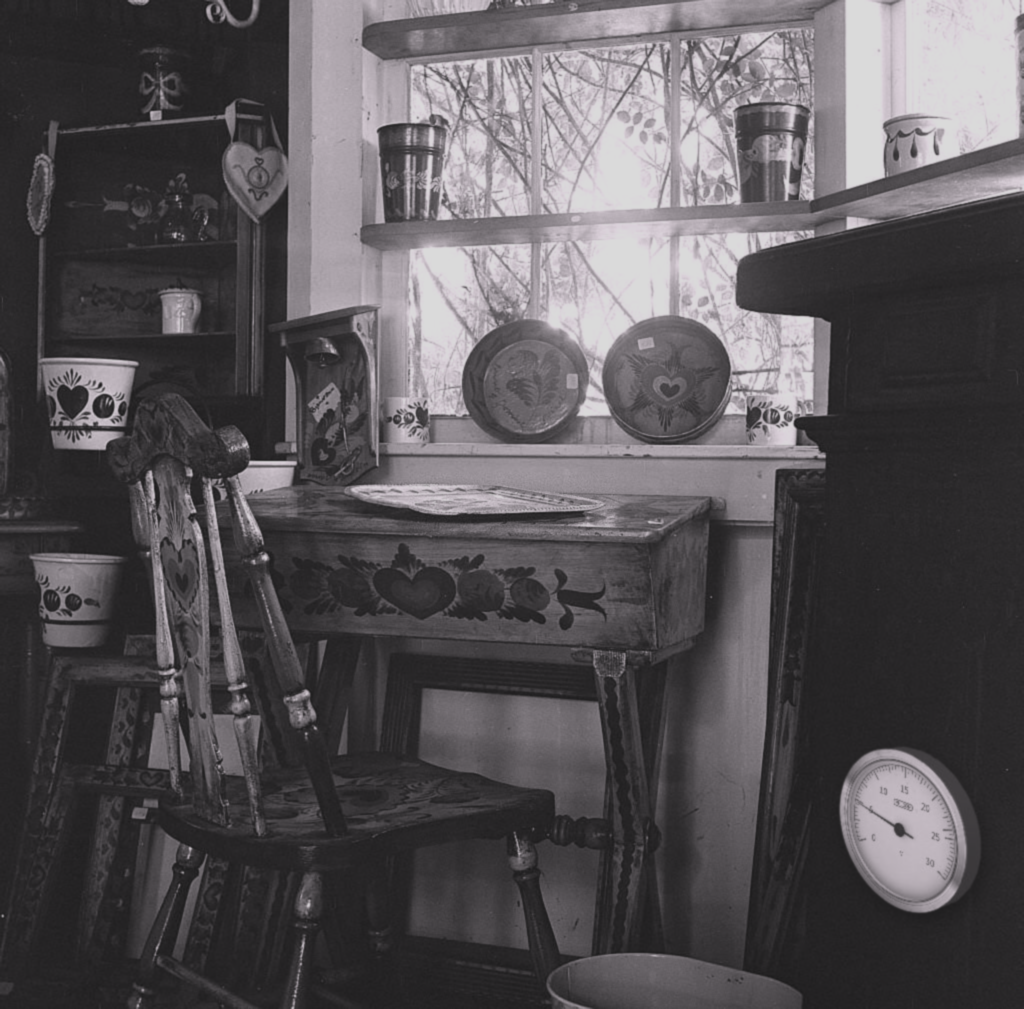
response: 5; V
